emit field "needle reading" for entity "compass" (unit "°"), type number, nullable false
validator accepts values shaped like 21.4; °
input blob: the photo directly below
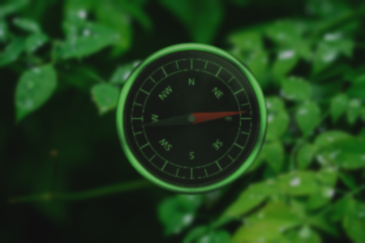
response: 82.5; °
